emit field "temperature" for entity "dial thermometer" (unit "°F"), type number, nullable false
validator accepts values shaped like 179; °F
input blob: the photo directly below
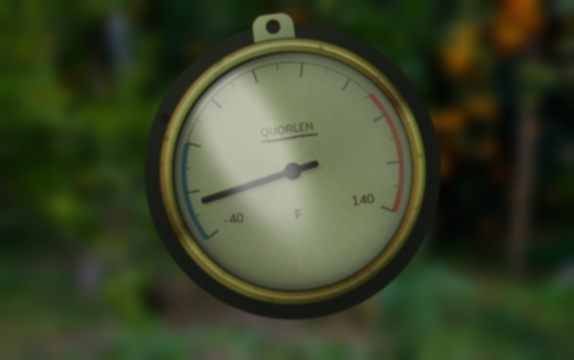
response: -25; °F
